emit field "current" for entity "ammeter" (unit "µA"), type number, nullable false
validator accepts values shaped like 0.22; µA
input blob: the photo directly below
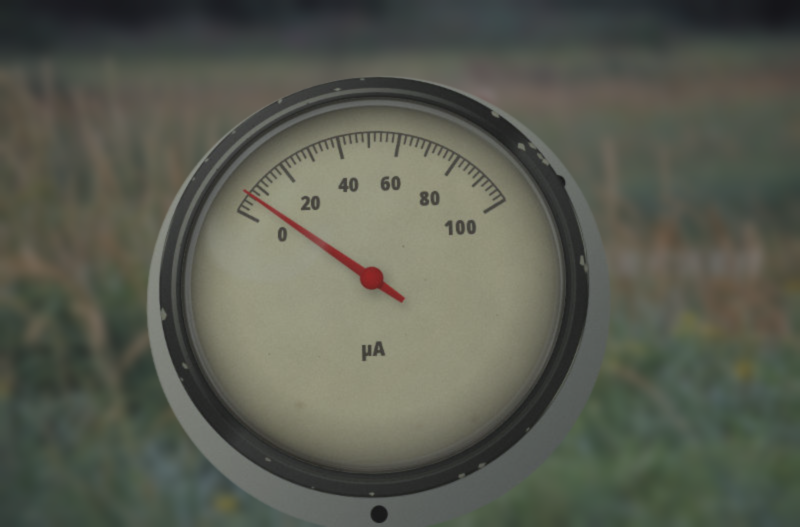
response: 6; µA
